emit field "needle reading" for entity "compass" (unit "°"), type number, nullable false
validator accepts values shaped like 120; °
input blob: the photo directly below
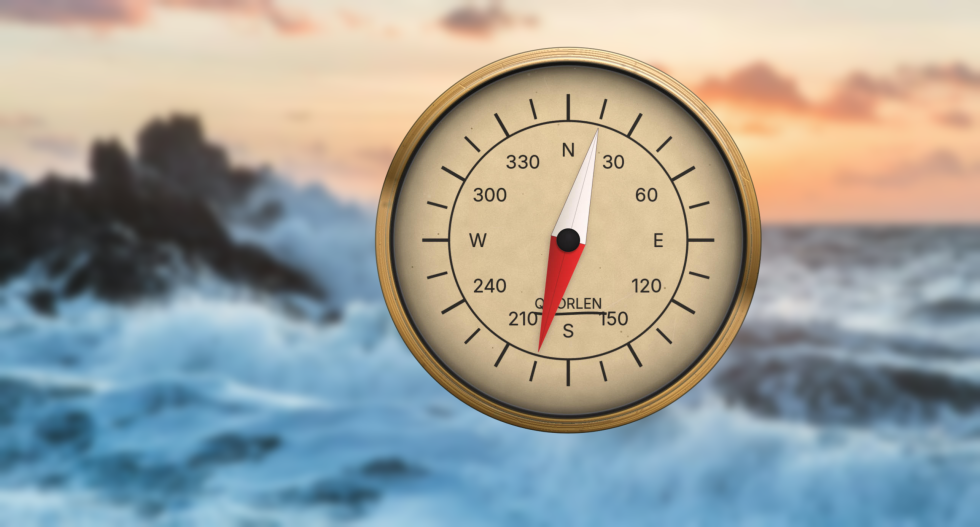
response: 195; °
